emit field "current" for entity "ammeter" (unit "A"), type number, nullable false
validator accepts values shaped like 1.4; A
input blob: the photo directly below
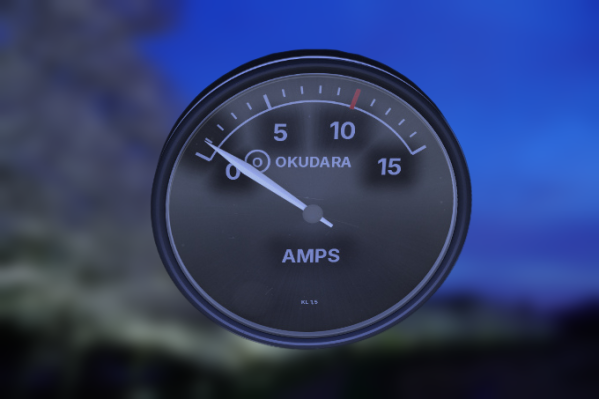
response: 1; A
